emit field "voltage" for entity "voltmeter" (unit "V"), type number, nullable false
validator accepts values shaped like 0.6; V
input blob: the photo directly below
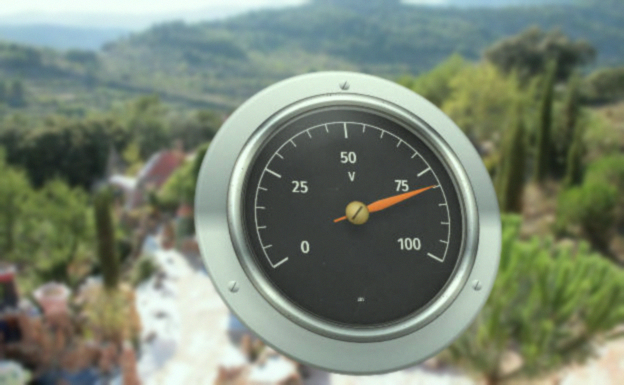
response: 80; V
